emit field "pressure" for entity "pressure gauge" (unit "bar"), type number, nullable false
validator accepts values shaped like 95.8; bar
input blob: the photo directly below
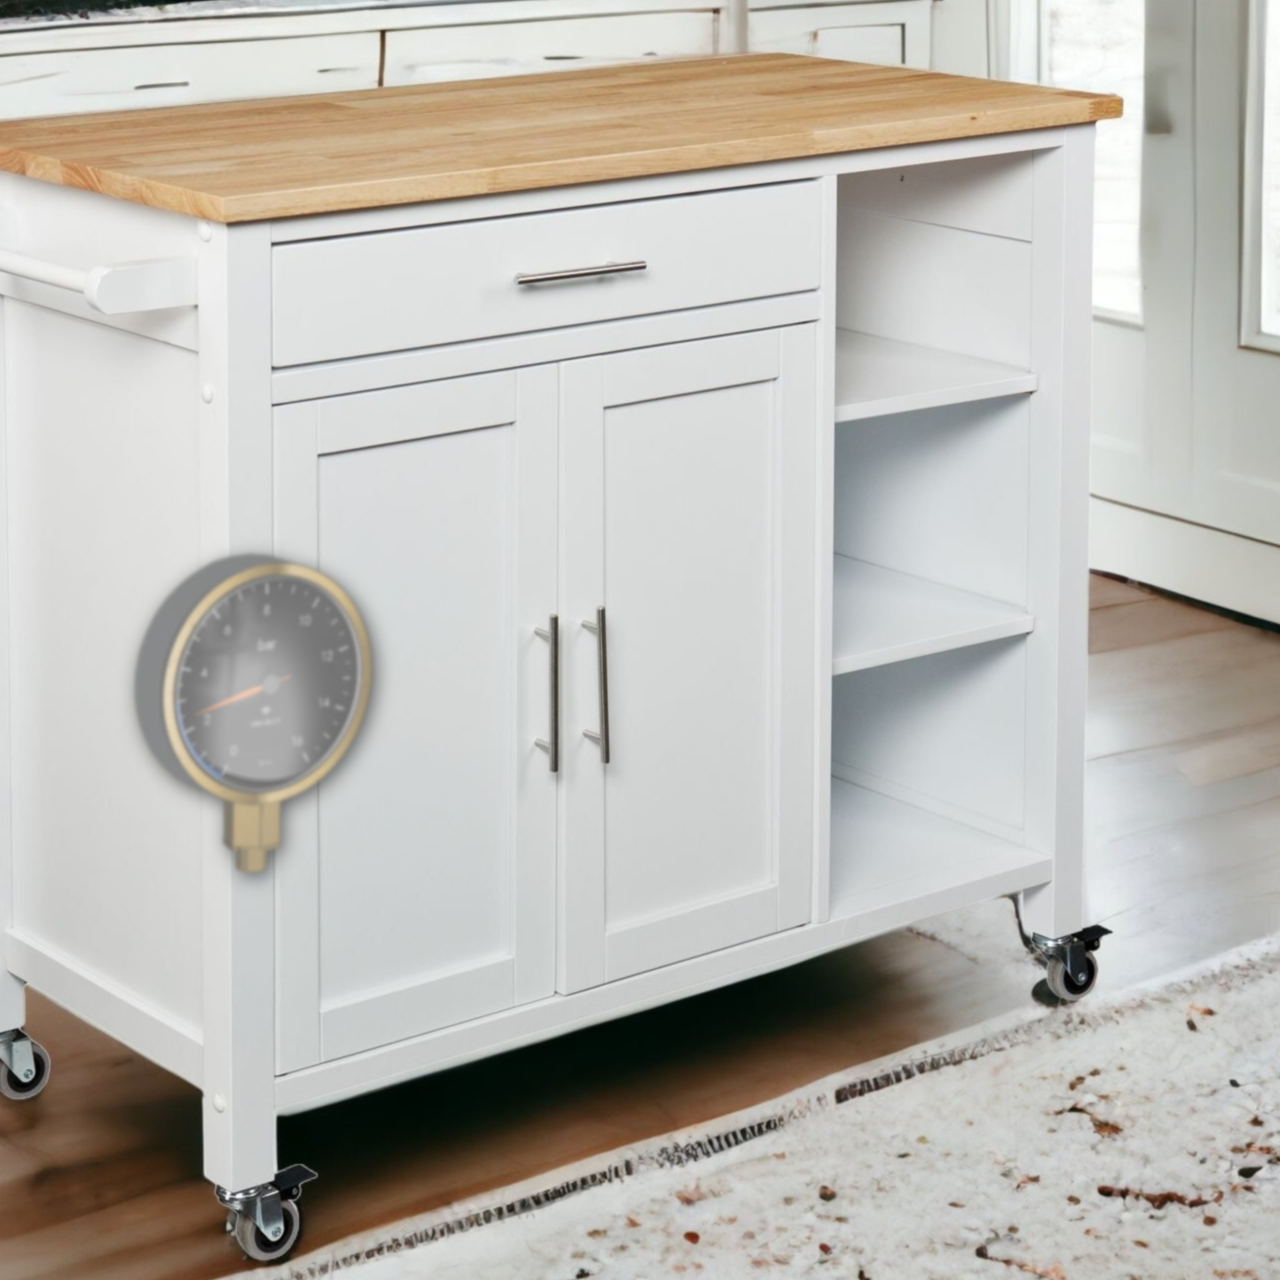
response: 2.5; bar
